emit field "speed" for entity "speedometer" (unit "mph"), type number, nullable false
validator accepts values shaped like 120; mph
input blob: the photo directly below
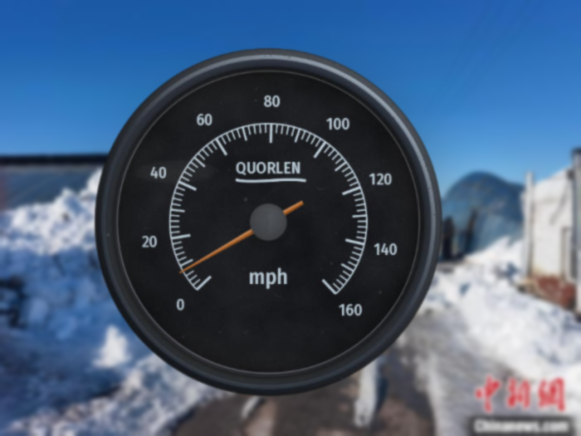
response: 8; mph
